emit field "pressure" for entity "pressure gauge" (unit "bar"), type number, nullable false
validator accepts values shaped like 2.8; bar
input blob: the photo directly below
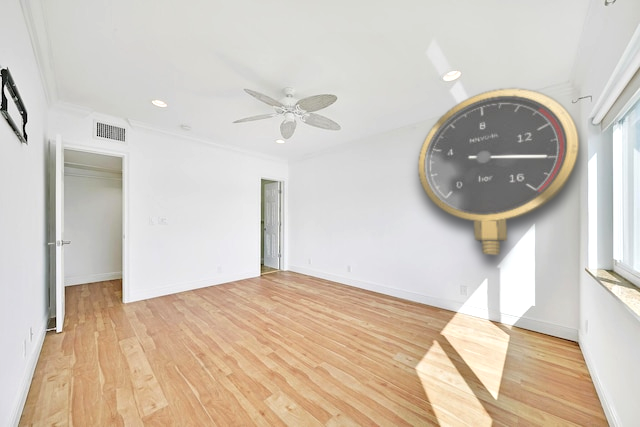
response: 14; bar
